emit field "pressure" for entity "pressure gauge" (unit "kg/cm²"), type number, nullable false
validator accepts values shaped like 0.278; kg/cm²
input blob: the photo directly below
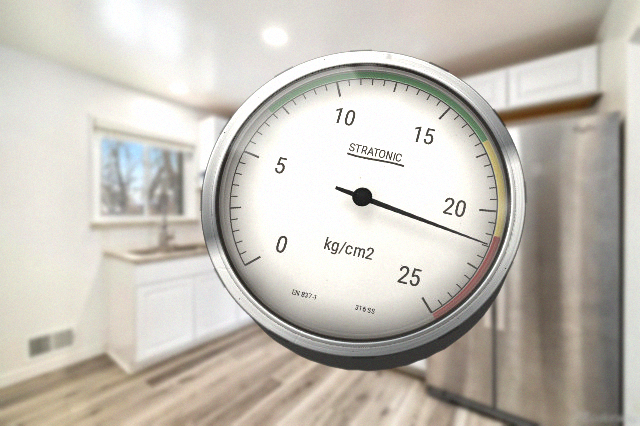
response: 21.5; kg/cm²
